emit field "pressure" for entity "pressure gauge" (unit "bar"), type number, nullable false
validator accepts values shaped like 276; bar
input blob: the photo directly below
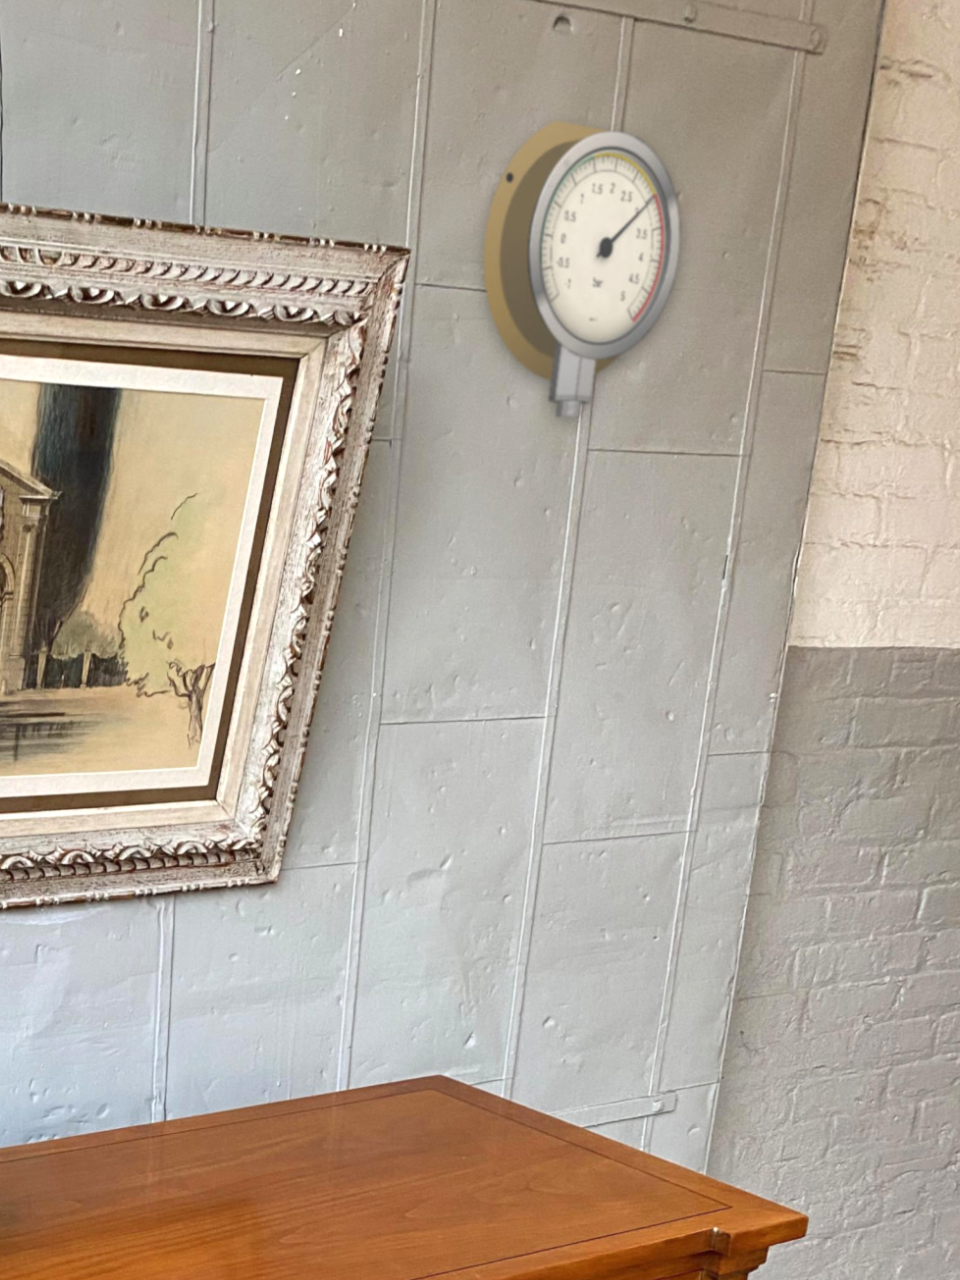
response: 3; bar
